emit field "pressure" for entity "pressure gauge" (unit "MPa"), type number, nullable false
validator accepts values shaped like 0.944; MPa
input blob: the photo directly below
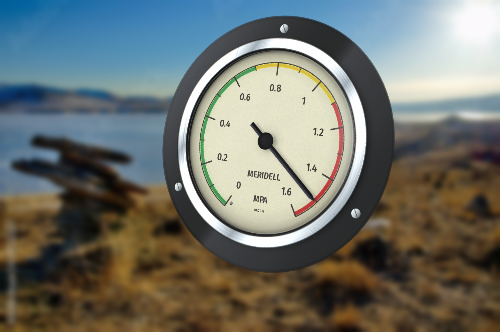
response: 1.5; MPa
